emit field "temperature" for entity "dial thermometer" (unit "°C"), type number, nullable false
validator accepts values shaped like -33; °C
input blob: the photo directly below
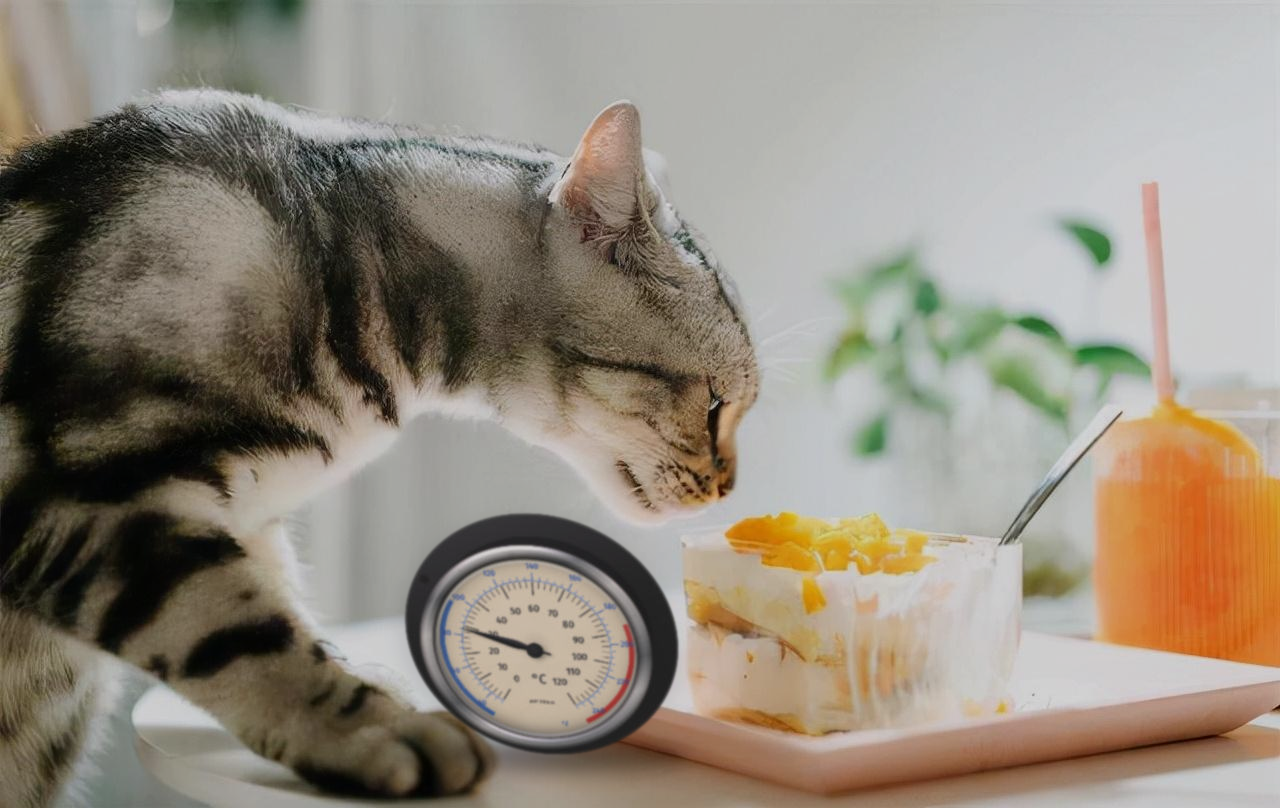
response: 30; °C
